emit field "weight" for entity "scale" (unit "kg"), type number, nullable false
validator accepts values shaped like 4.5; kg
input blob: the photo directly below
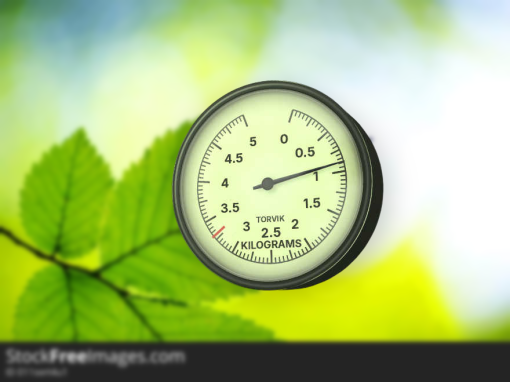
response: 0.9; kg
